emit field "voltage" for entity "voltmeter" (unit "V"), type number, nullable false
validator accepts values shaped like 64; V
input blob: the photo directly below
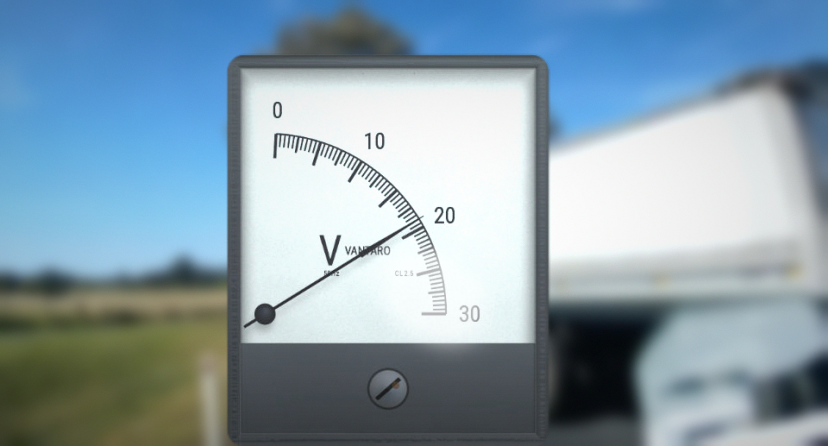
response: 19; V
